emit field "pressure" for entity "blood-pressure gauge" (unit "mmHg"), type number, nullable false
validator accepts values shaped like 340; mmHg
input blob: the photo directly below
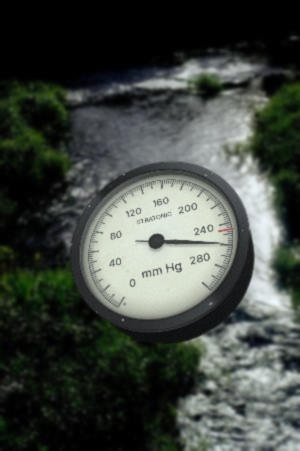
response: 260; mmHg
